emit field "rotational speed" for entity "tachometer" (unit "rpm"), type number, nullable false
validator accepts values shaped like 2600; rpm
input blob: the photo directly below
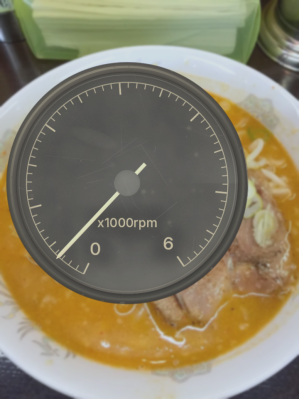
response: 350; rpm
